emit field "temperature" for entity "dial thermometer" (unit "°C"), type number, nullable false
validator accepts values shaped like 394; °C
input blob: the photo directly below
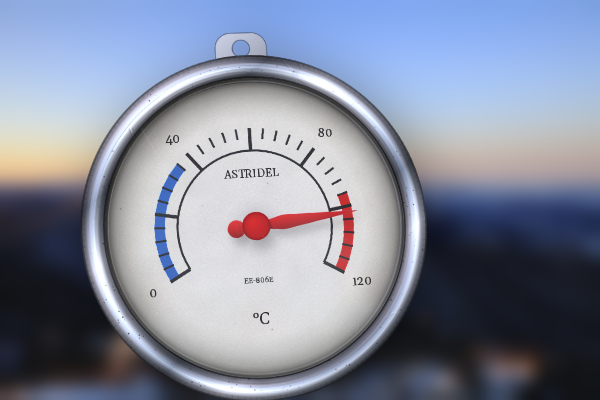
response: 102; °C
